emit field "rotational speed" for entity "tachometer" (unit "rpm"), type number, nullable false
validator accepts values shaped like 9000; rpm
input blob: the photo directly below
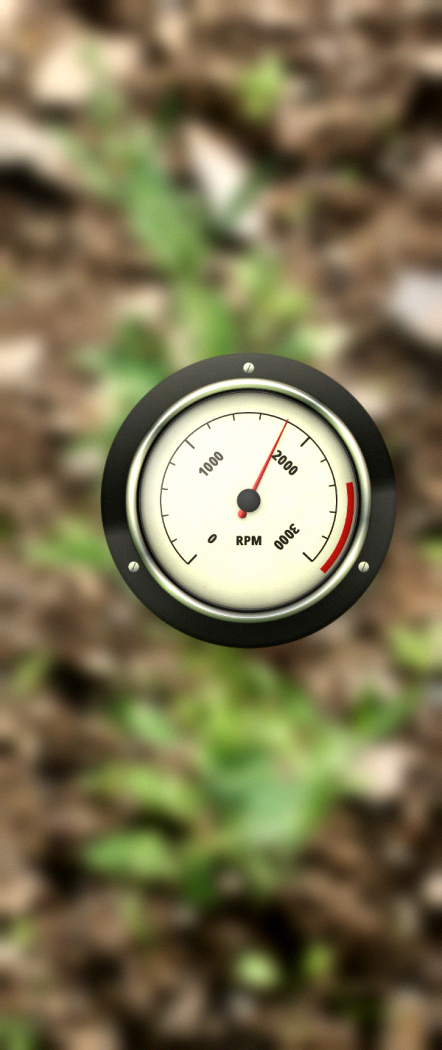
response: 1800; rpm
